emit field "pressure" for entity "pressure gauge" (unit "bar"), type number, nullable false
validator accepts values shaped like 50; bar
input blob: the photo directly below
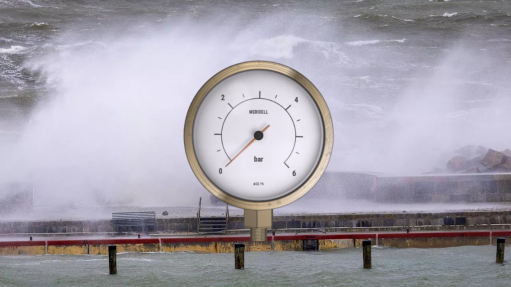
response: 0; bar
